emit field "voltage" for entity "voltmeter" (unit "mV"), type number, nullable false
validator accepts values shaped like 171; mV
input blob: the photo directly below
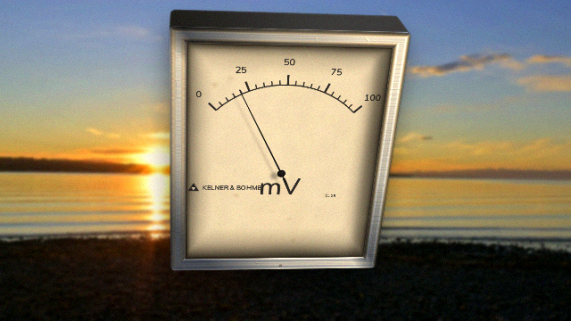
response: 20; mV
